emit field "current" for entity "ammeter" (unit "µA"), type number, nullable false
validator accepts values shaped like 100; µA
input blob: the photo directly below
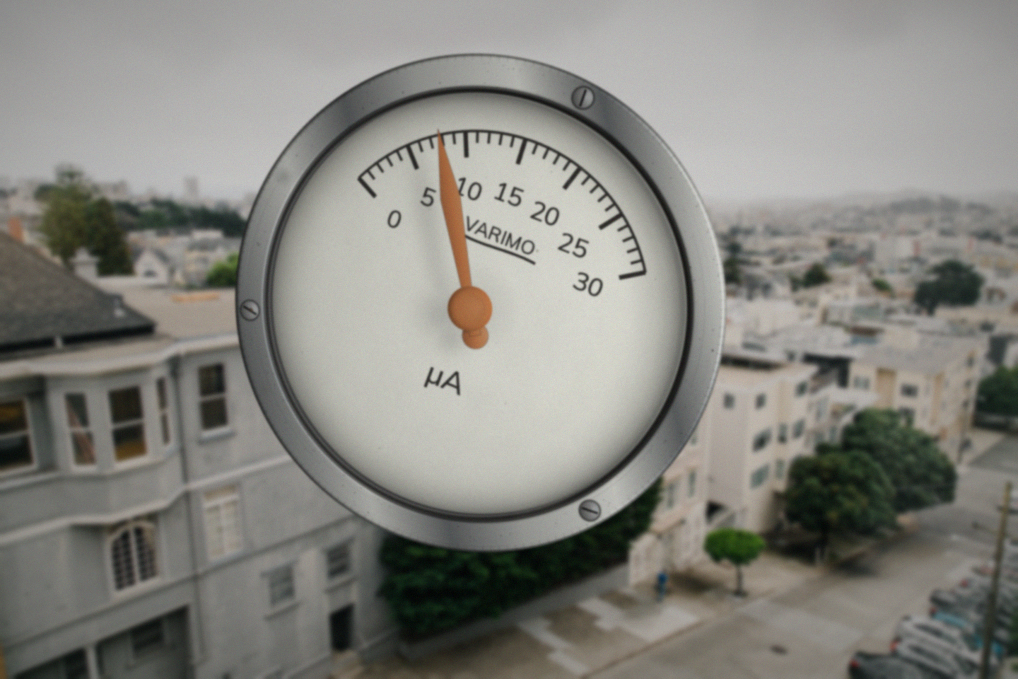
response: 8; µA
